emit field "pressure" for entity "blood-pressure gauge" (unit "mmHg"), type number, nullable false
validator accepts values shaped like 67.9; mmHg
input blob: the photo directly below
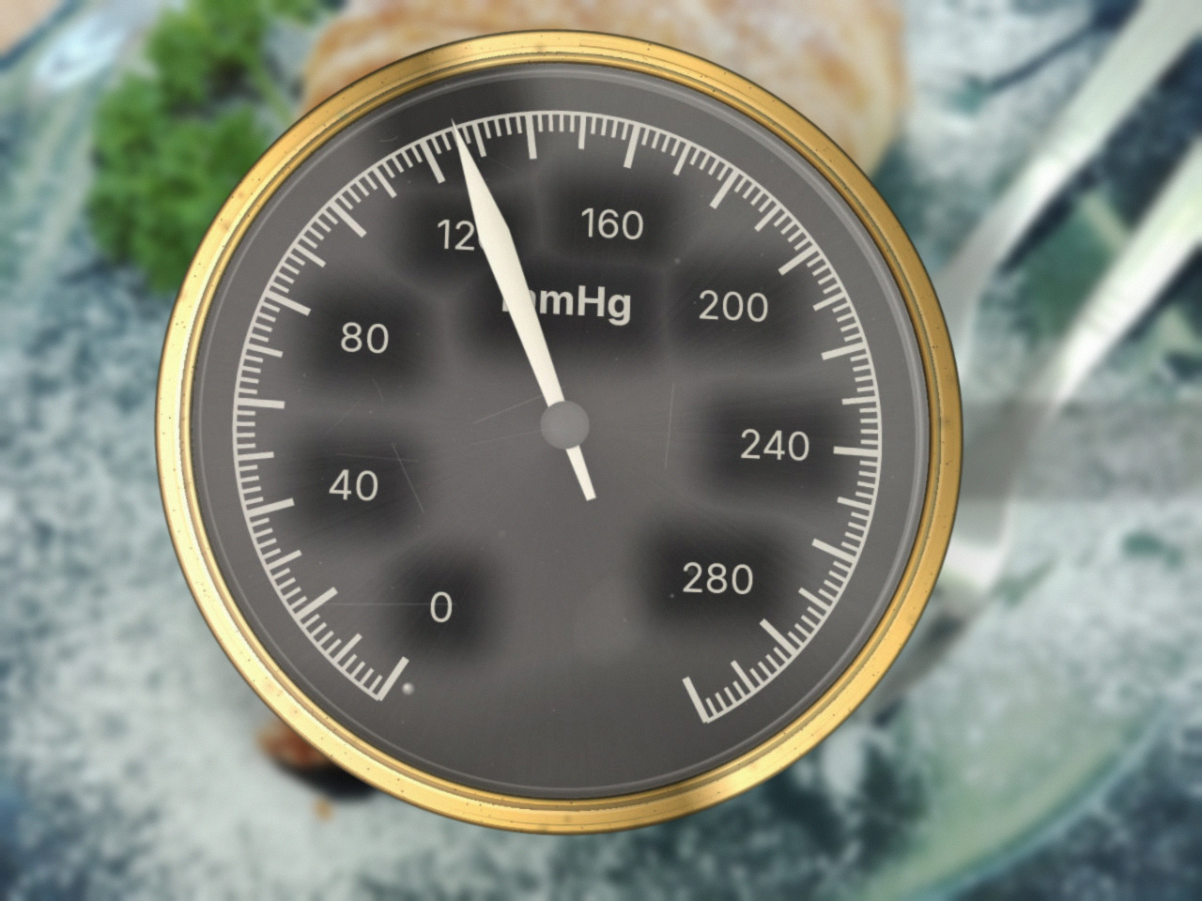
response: 126; mmHg
